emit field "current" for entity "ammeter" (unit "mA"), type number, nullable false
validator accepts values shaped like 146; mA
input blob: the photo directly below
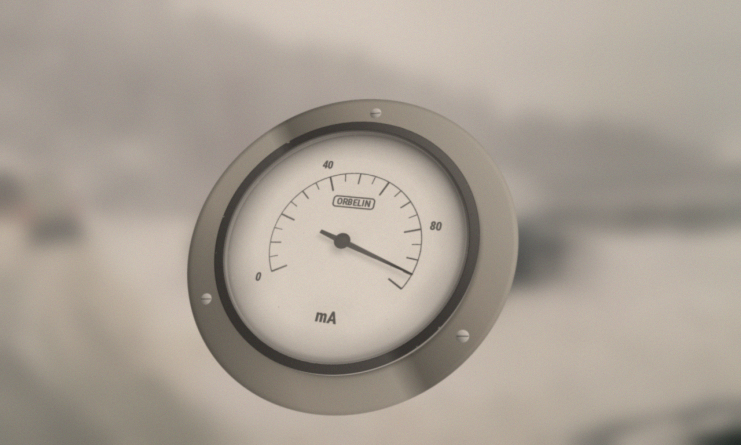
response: 95; mA
